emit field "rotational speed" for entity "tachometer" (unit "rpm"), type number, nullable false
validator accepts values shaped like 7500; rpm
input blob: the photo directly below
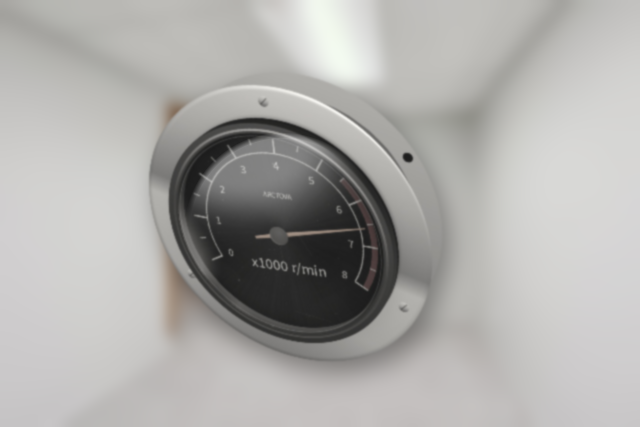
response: 6500; rpm
